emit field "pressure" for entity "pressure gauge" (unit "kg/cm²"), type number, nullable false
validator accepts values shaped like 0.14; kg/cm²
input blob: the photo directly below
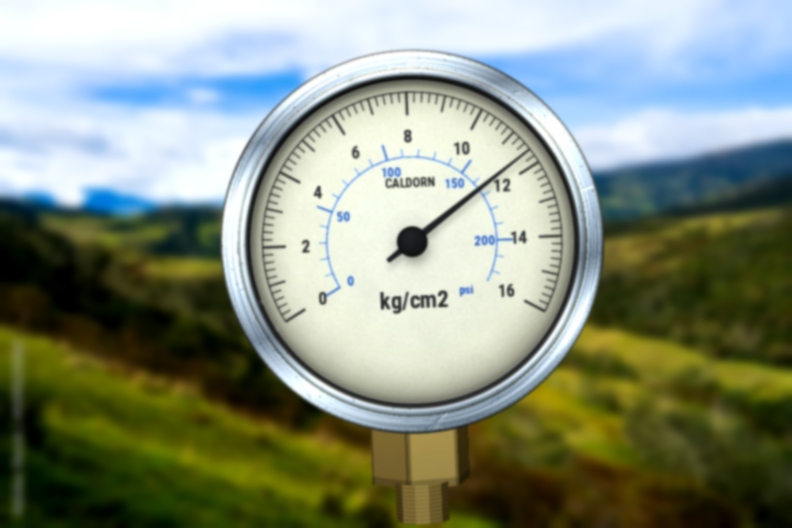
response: 11.6; kg/cm²
